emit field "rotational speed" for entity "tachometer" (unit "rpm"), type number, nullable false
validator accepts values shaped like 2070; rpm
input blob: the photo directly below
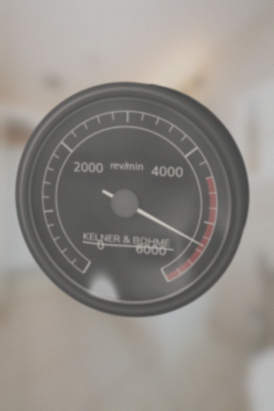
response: 5300; rpm
